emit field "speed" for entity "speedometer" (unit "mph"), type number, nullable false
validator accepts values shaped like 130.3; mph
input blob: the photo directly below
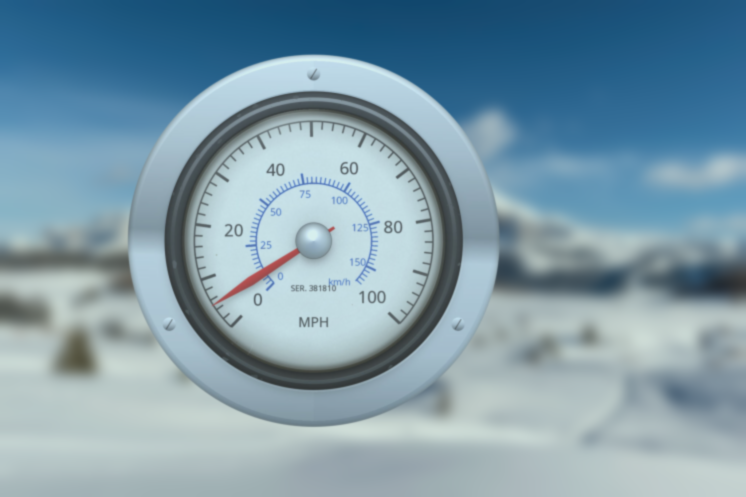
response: 5; mph
